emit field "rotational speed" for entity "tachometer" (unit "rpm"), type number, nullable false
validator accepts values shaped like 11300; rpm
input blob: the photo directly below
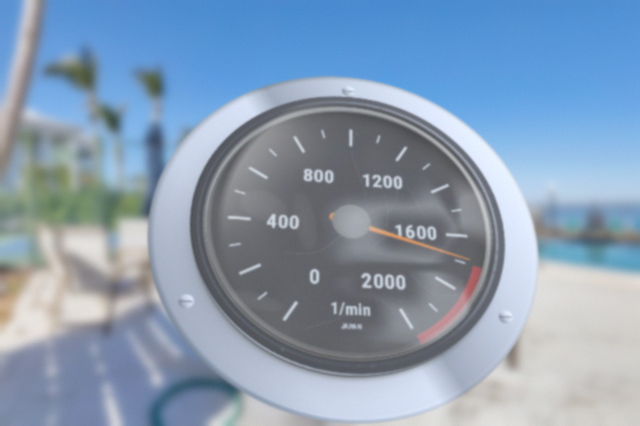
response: 1700; rpm
